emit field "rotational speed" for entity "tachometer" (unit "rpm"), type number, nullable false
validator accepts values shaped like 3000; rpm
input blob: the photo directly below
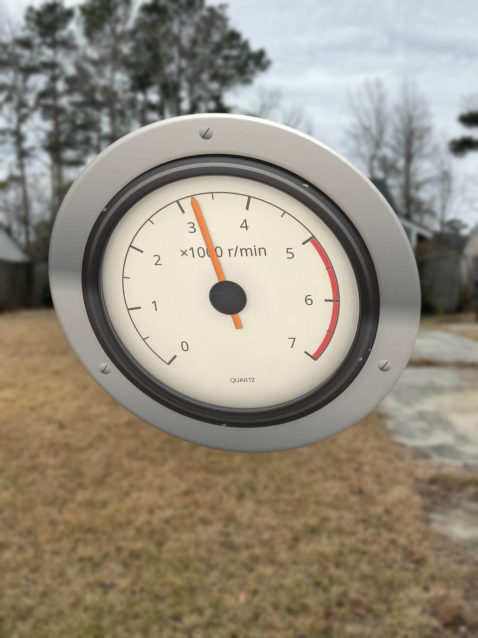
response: 3250; rpm
